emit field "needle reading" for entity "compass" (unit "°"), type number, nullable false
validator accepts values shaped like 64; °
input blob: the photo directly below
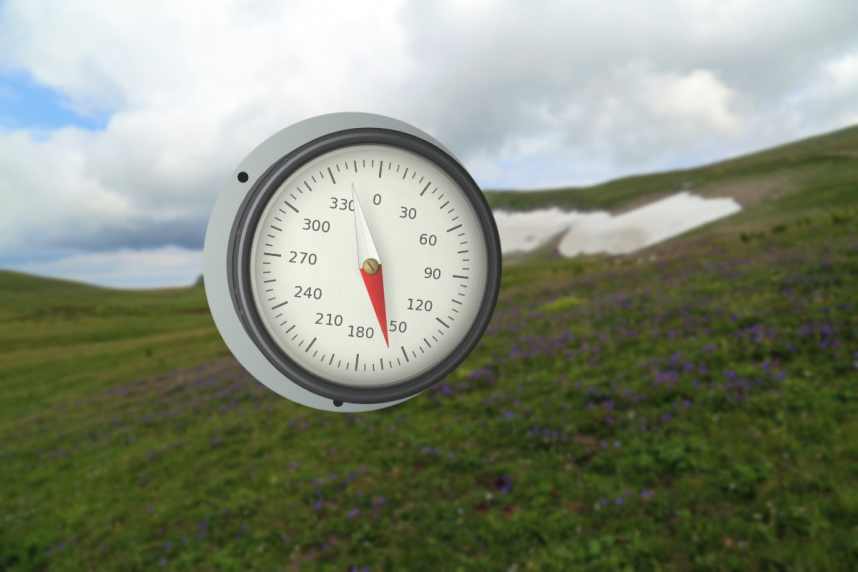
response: 160; °
